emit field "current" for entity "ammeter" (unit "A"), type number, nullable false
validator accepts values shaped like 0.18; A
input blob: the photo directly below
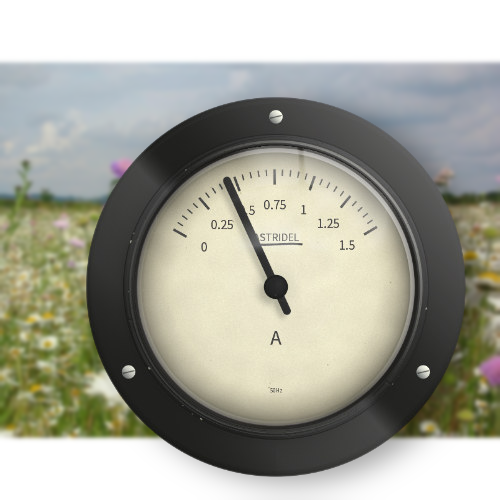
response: 0.45; A
